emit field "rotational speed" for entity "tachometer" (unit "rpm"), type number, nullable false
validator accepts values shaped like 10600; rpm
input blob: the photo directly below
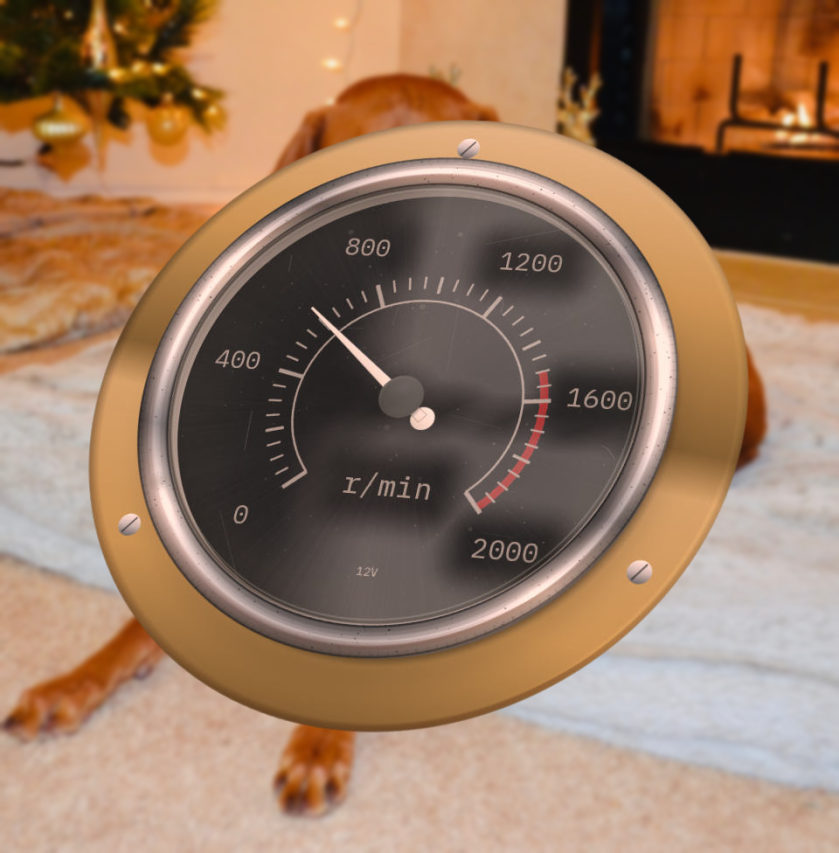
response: 600; rpm
